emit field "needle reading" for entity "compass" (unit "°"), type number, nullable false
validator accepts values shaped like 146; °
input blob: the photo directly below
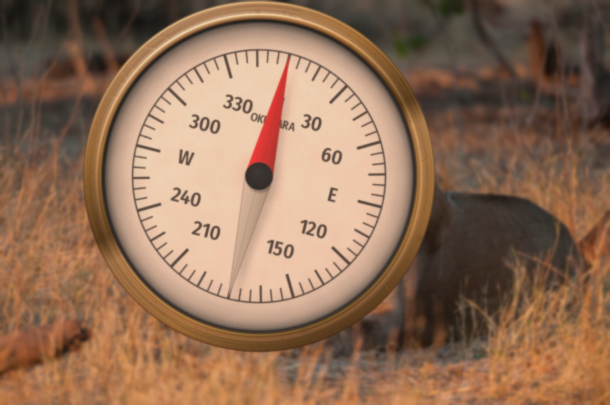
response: 0; °
